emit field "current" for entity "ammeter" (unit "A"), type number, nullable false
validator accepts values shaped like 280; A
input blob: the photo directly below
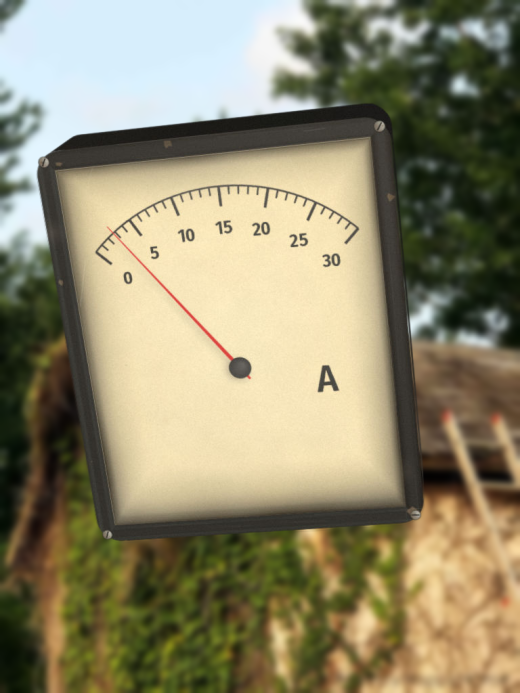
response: 3; A
